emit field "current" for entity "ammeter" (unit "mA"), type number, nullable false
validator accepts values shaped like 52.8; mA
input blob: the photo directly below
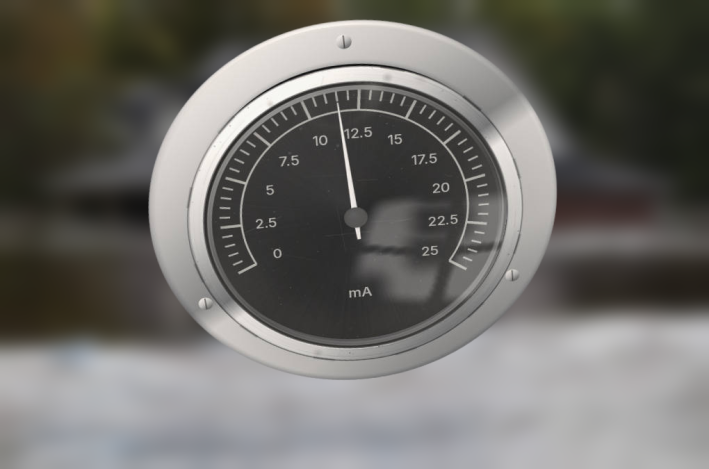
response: 11.5; mA
